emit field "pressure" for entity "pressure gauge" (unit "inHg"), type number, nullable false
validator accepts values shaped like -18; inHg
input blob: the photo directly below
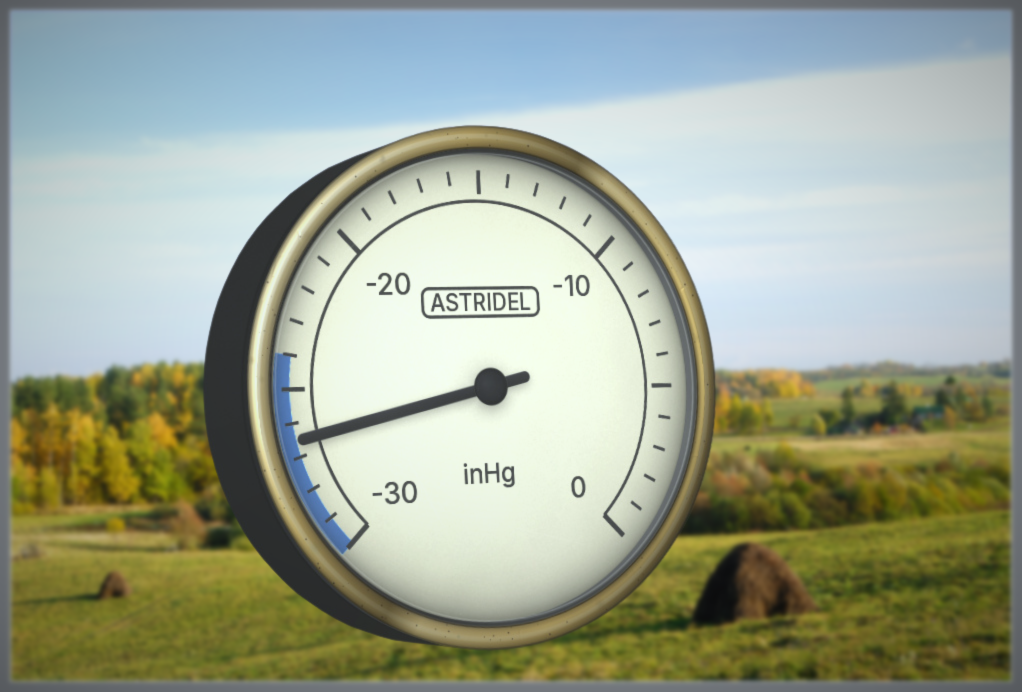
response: -26.5; inHg
